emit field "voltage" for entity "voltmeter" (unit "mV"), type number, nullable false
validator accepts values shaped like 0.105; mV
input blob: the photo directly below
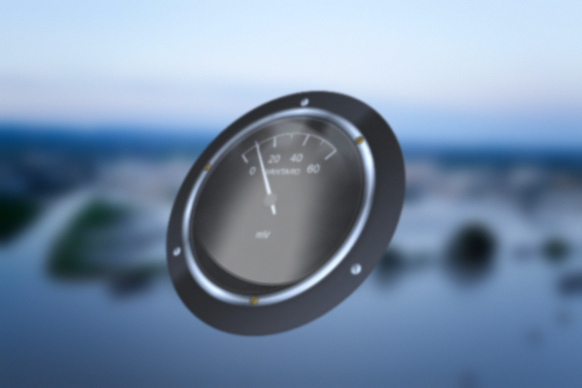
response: 10; mV
